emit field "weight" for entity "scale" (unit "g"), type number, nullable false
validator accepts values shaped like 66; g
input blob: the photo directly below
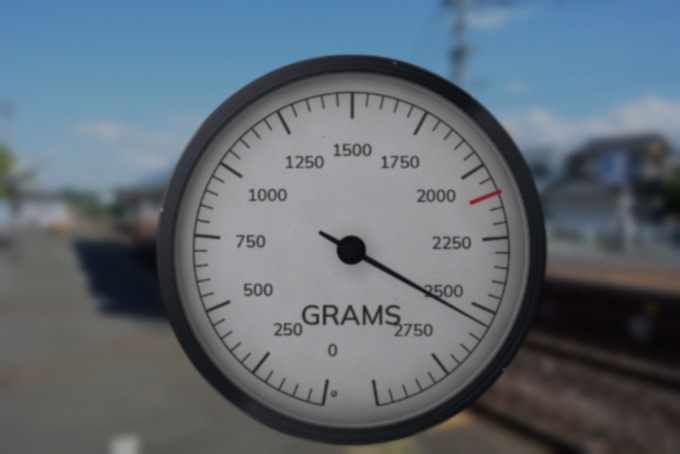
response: 2550; g
